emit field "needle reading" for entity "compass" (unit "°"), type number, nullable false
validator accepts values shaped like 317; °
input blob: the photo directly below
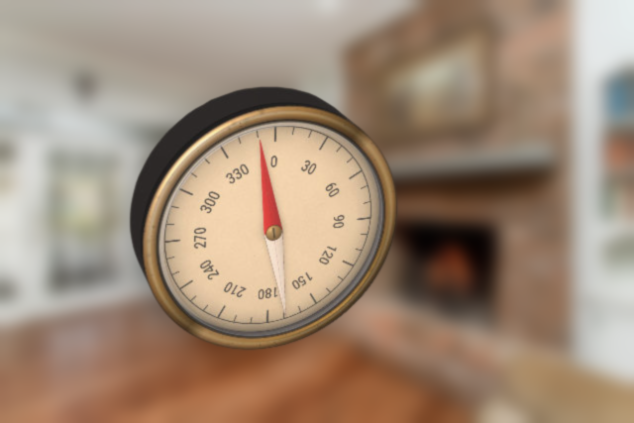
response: 350; °
